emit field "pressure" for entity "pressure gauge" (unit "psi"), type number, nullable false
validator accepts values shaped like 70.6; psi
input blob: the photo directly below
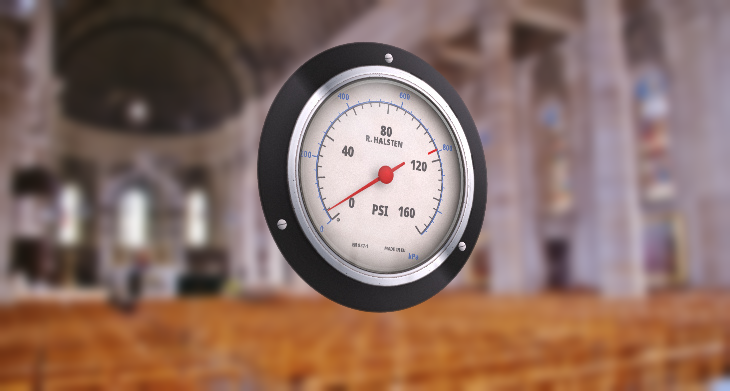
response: 5; psi
